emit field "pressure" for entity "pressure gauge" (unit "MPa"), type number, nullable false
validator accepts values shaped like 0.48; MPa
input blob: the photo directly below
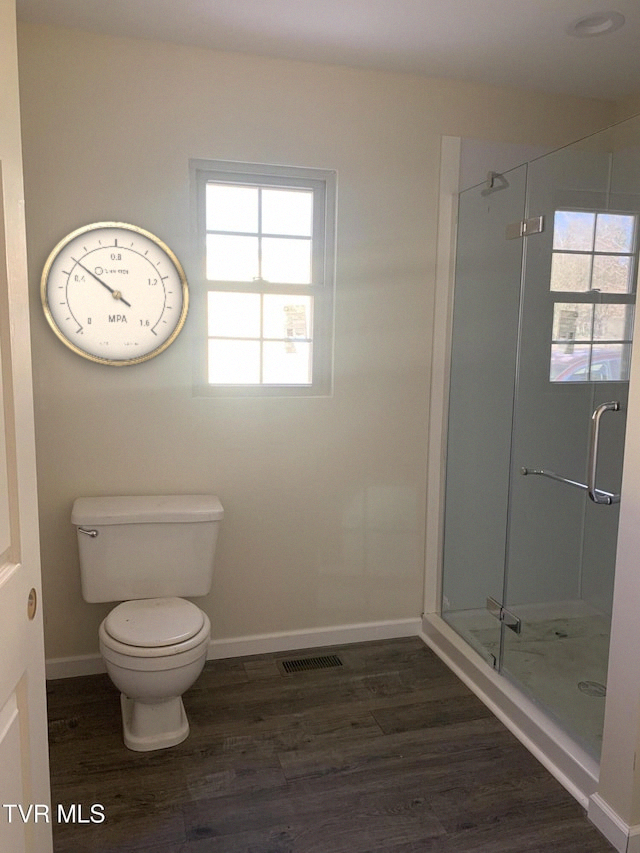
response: 0.5; MPa
